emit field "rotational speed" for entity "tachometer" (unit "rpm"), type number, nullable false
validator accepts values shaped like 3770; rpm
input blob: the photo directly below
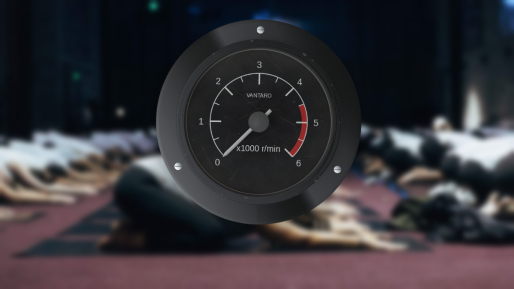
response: 0; rpm
